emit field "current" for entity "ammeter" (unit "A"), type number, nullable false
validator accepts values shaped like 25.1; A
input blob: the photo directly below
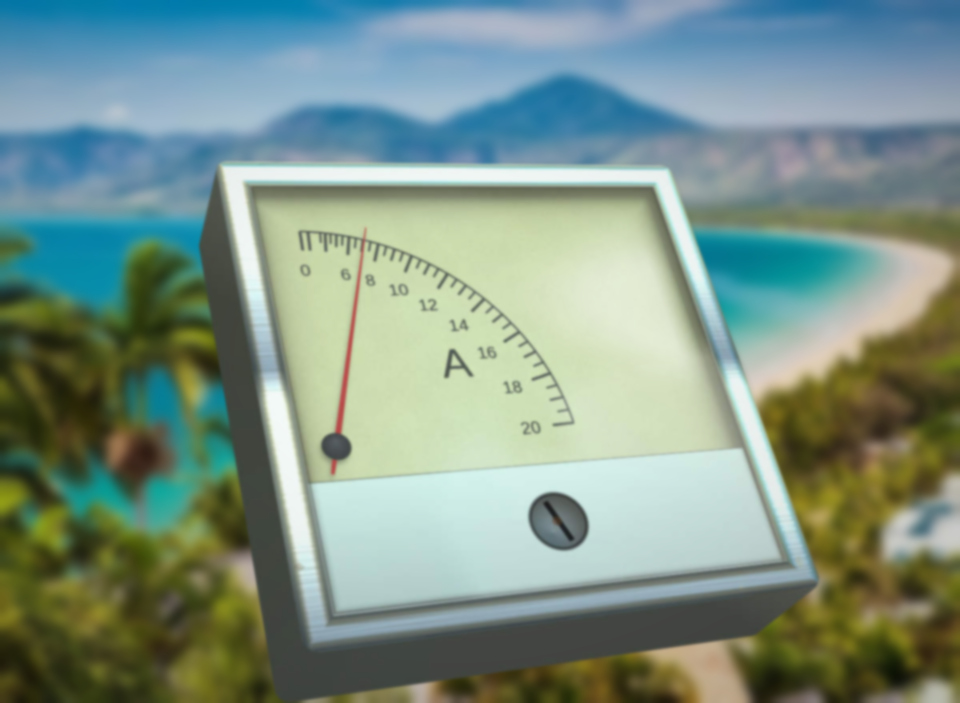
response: 7; A
